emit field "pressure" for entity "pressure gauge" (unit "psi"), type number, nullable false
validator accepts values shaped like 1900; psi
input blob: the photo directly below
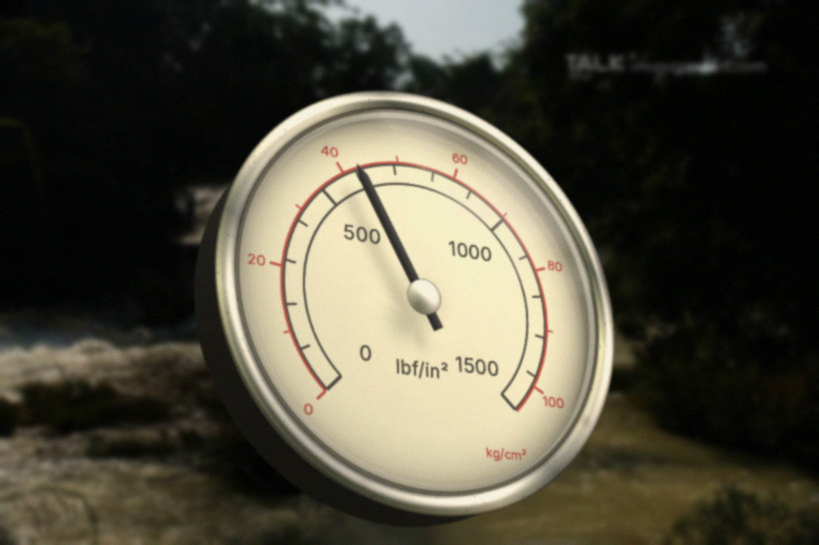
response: 600; psi
